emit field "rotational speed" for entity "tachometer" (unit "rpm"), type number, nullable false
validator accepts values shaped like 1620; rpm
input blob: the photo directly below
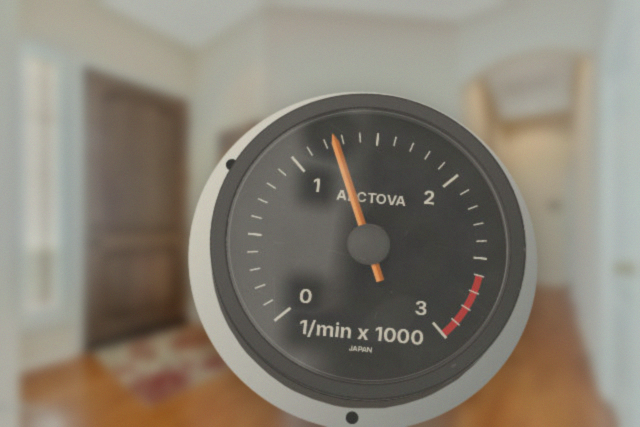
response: 1250; rpm
